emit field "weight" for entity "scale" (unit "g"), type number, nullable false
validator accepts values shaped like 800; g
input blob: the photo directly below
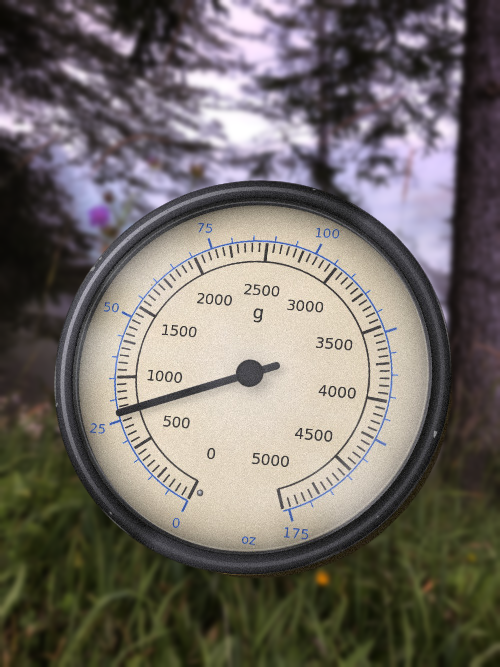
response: 750; g
